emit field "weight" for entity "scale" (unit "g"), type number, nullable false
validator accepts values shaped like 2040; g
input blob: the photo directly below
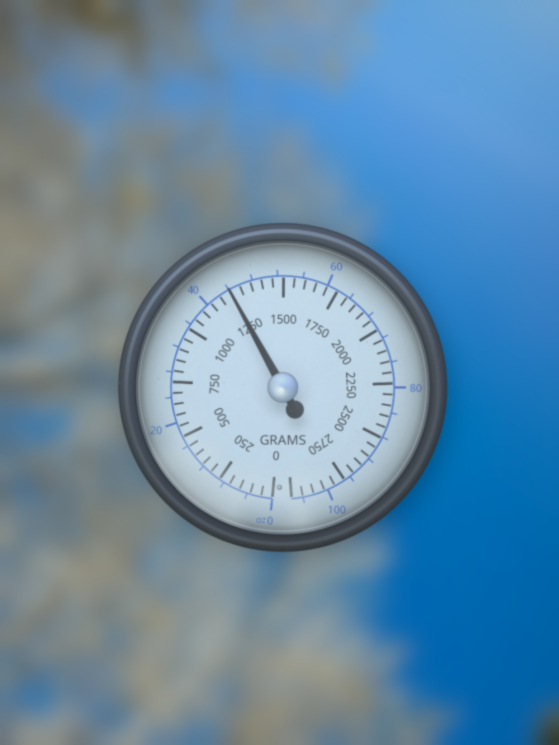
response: 1250; g
